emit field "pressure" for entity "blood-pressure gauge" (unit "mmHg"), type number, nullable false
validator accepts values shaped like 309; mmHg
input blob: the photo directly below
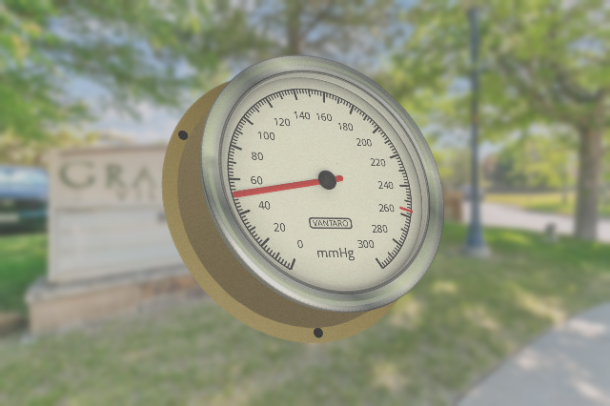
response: 50; mmHg
